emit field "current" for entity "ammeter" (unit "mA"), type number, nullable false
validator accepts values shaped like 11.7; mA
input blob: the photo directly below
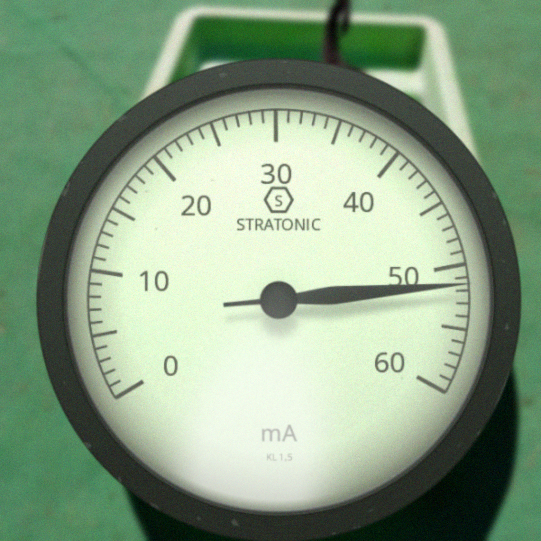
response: 51.5; mA
